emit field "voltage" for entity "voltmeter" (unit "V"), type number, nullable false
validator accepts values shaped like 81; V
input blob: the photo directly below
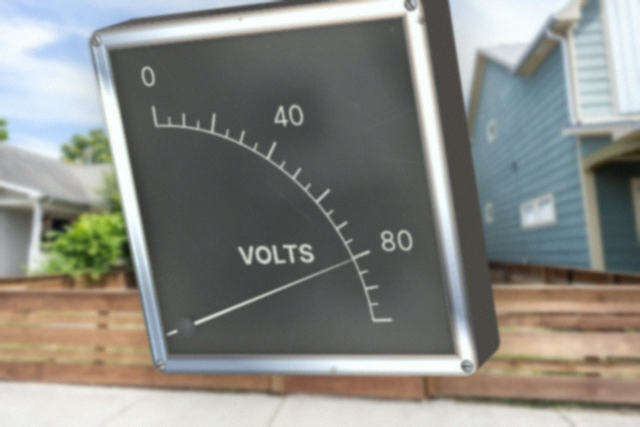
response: 80; V
